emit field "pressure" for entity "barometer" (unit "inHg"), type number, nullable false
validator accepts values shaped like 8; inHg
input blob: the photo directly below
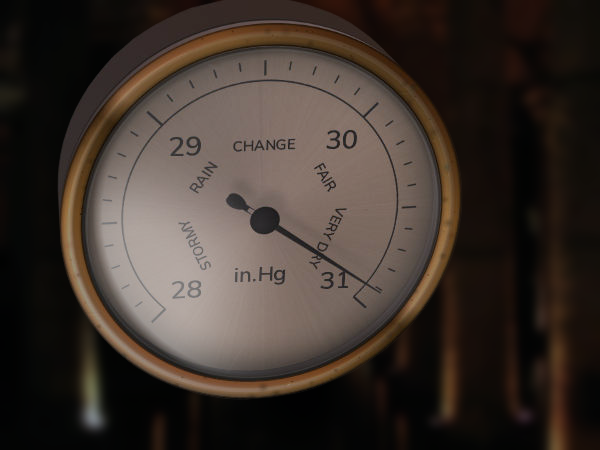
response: 30.9; inHg
